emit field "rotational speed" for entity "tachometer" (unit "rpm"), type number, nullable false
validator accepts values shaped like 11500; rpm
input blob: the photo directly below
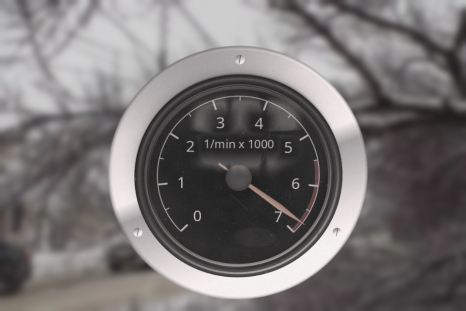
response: 6750; rpm
